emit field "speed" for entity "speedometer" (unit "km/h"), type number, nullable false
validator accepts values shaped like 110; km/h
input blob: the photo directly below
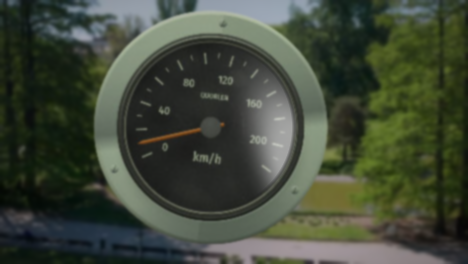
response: 10; km/h
